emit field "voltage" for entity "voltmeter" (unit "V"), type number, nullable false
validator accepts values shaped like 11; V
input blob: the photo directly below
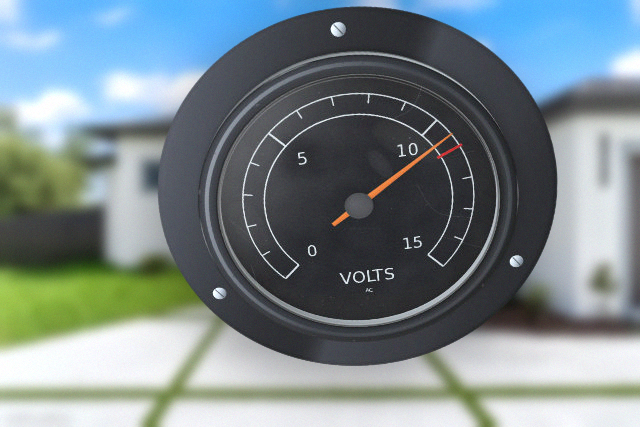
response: 10.5; V
